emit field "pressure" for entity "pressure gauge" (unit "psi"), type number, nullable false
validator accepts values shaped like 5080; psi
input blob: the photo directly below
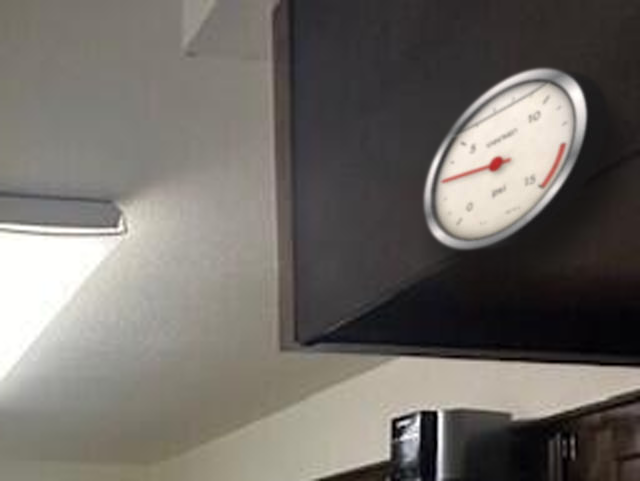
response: 3; psi
